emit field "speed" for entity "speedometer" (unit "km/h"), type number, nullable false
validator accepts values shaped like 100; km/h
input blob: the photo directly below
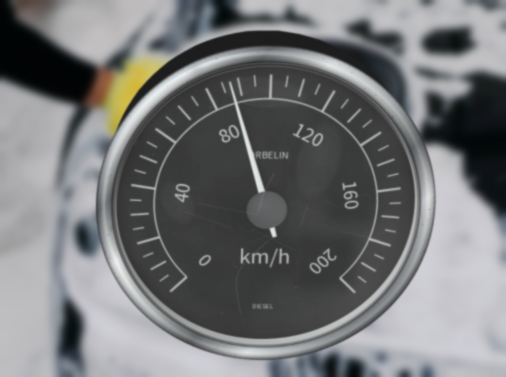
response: 87.5; km/h
